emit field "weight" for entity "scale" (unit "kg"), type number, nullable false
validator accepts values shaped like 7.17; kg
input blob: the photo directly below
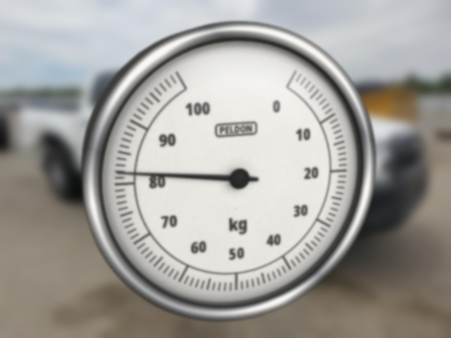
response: 82; kg
